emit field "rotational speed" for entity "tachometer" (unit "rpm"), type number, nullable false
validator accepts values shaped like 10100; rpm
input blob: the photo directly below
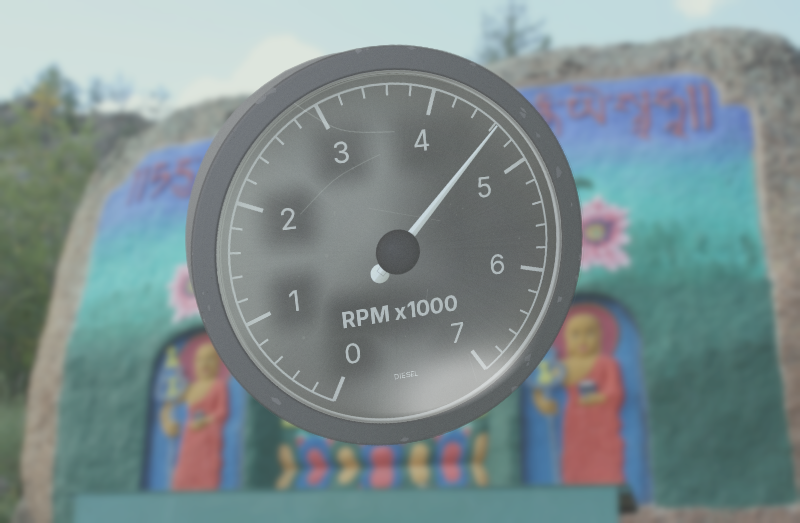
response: 4600; rpm
